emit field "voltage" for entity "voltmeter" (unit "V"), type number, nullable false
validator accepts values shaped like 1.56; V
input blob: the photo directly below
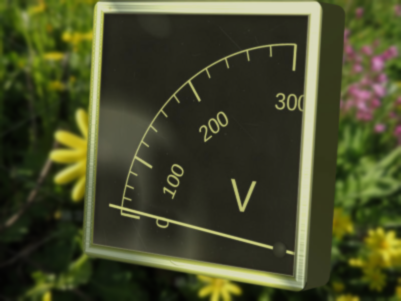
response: 20; V
